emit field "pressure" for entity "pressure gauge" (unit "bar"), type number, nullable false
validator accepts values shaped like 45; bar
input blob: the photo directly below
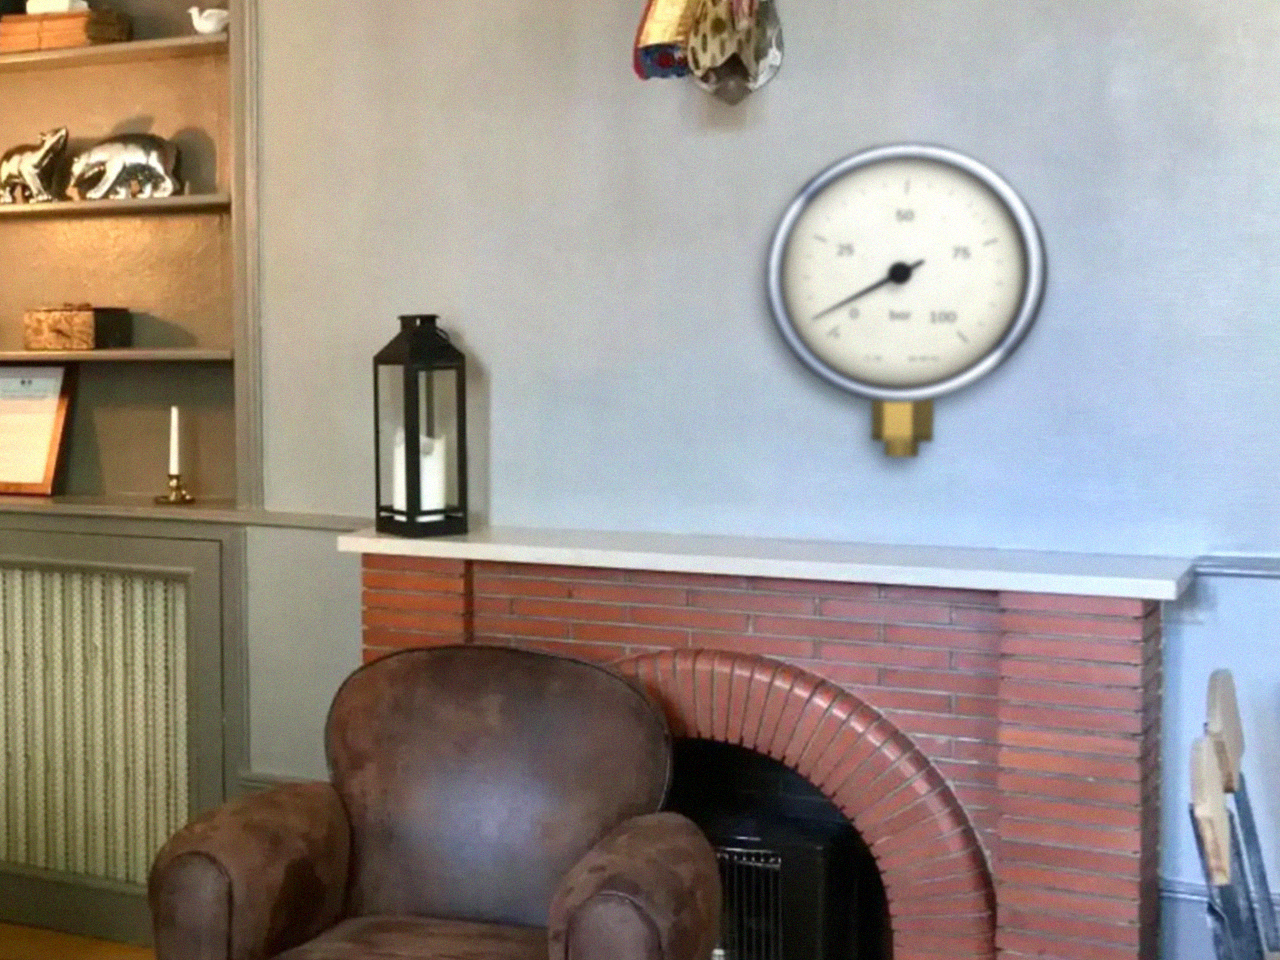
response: 5; bar
